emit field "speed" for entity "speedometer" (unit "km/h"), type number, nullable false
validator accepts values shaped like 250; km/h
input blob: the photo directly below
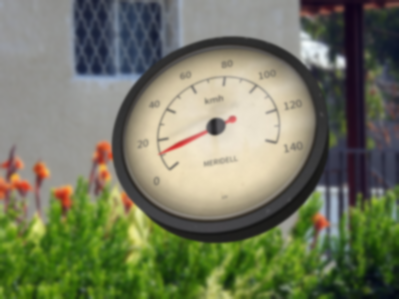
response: 10; km/h
